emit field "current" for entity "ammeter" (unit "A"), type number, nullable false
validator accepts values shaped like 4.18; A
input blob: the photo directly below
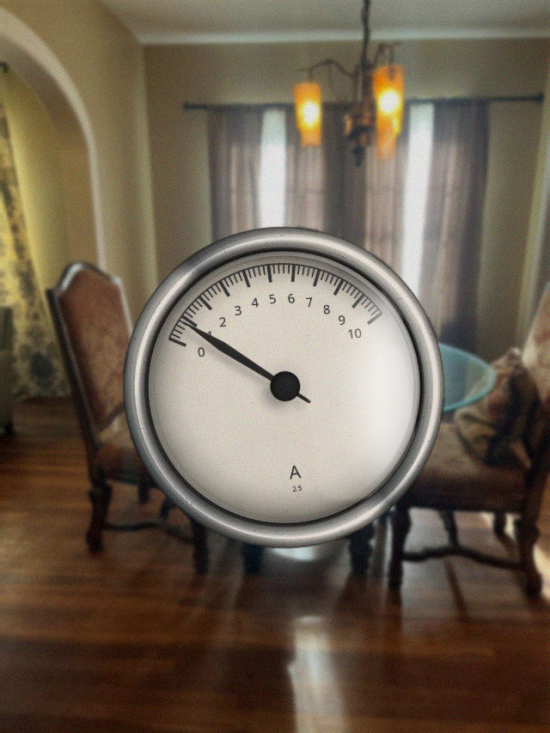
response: 0.8; A
